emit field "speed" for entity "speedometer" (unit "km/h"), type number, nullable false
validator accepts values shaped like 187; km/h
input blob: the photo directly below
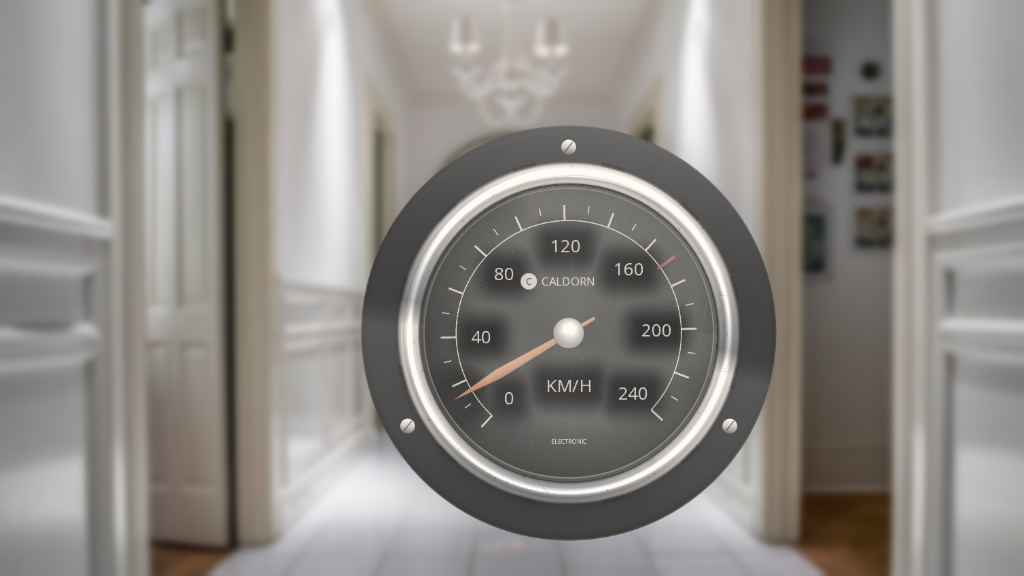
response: 15; km/h
